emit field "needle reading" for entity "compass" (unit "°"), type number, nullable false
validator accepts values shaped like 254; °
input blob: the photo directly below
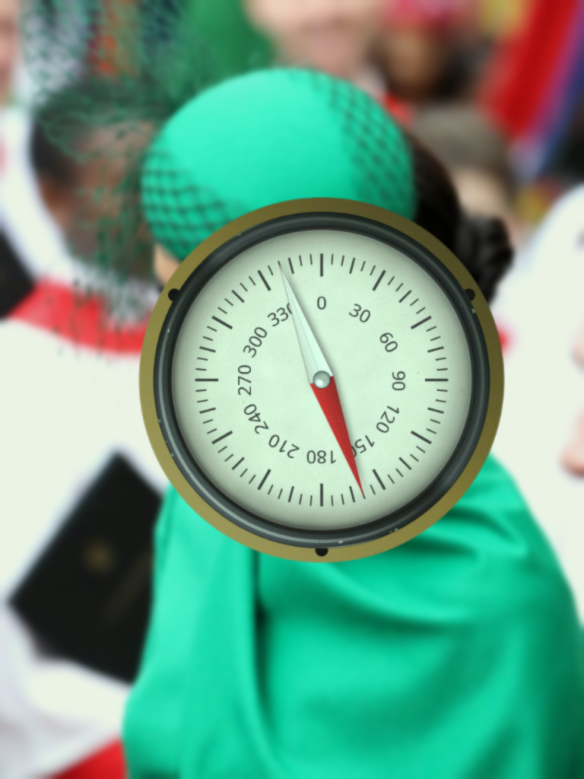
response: 160; °
